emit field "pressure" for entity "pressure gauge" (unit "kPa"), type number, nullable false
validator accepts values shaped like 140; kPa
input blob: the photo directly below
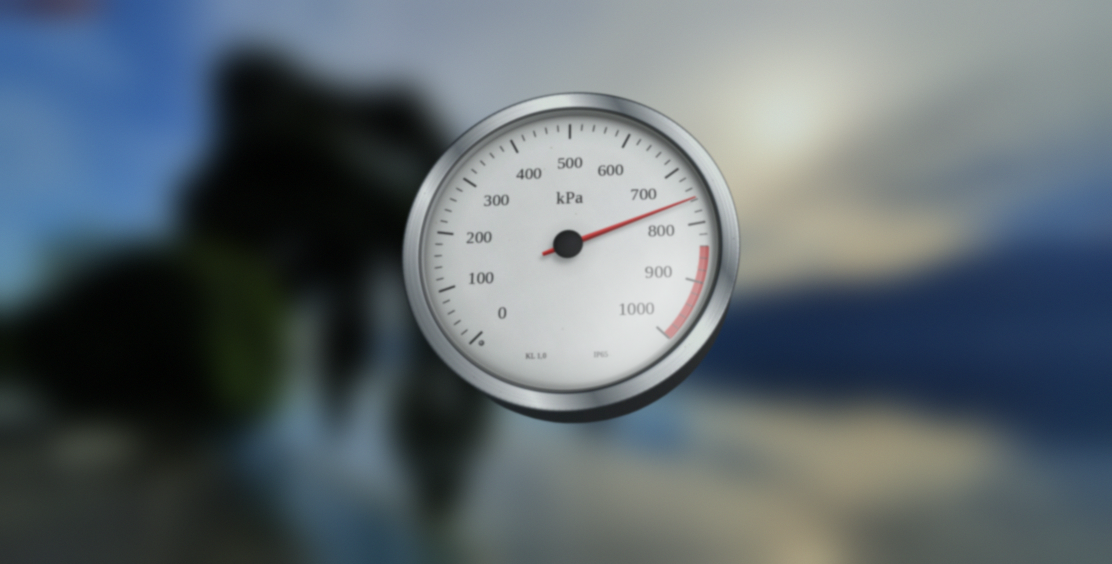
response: 760; kPa
